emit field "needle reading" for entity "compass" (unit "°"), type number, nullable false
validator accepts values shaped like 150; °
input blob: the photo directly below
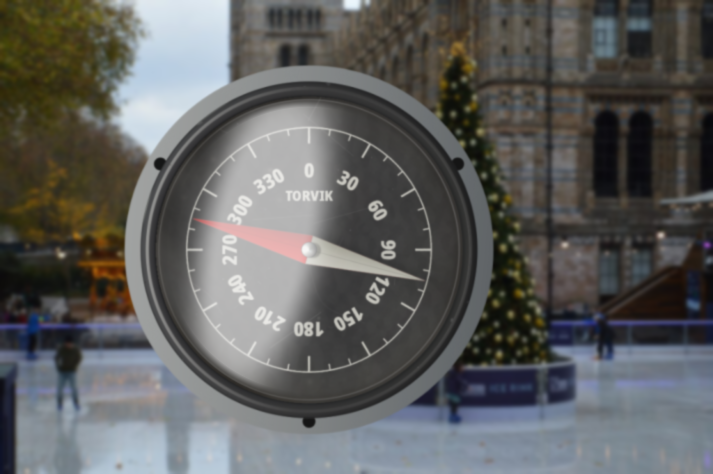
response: 285; °
